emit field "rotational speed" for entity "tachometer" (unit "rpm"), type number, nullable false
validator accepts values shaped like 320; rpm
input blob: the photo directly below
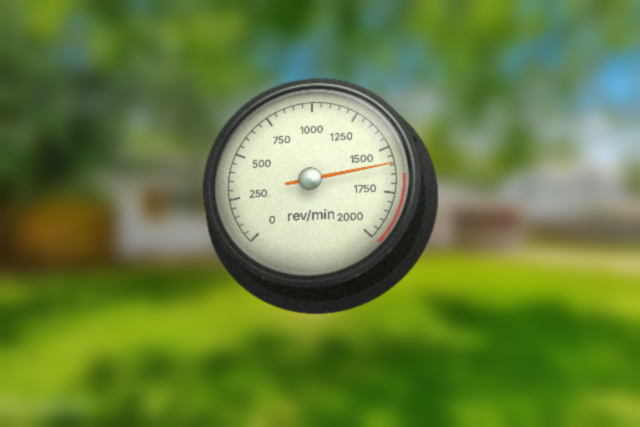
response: 1600; rpm
